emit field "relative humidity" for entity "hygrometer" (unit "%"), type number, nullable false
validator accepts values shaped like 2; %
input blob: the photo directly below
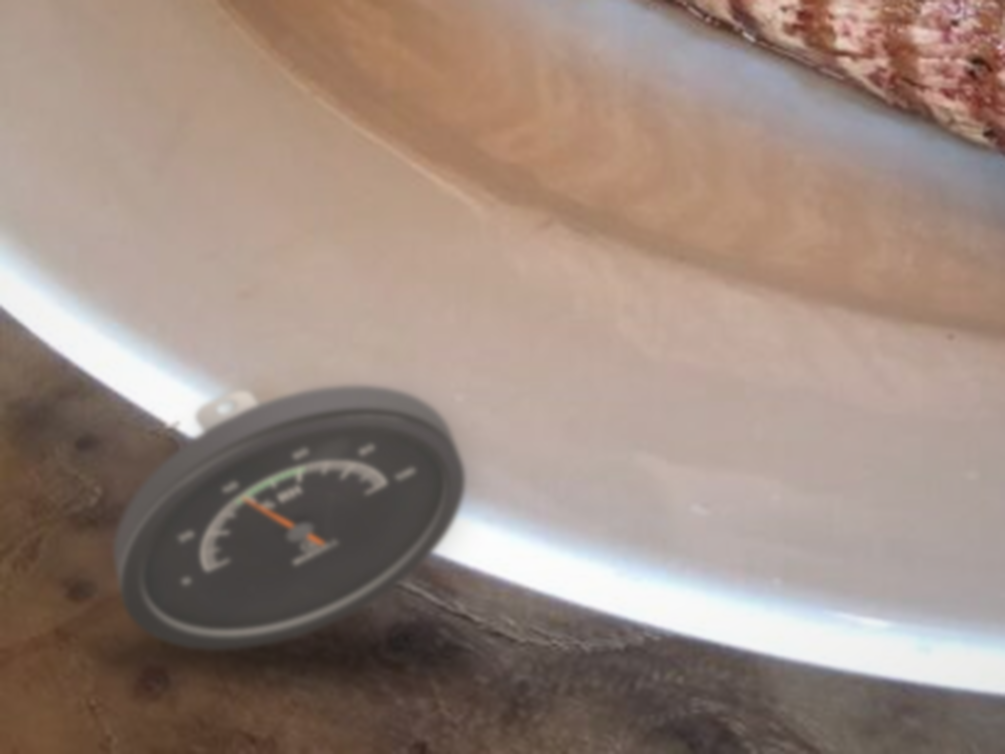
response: 40; %
